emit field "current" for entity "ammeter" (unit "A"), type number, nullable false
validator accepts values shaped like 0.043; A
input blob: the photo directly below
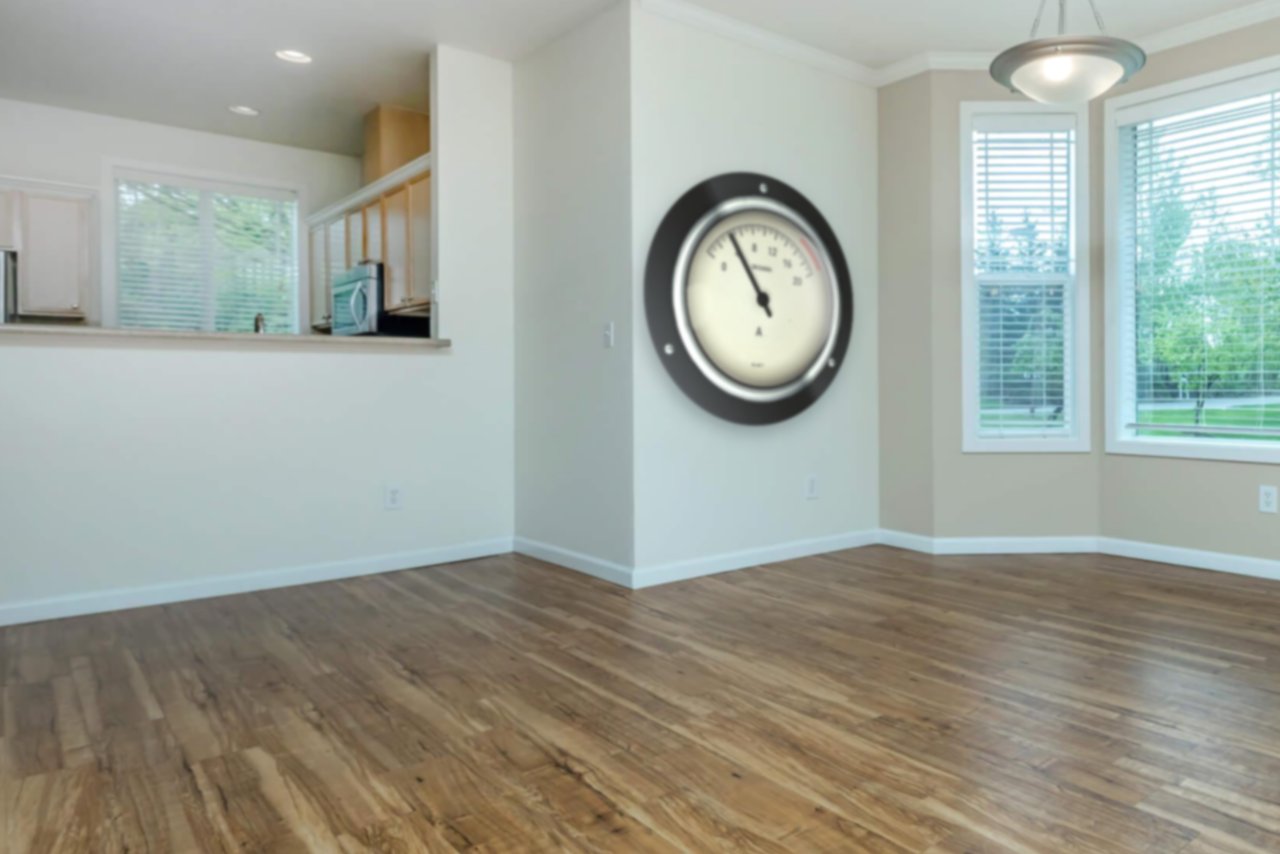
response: 4; A
